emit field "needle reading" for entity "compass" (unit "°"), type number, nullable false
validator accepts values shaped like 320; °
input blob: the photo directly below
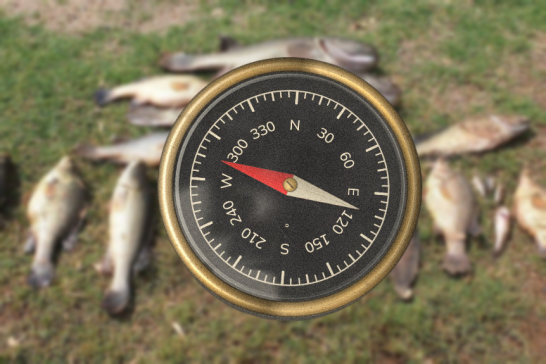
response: 285; °
